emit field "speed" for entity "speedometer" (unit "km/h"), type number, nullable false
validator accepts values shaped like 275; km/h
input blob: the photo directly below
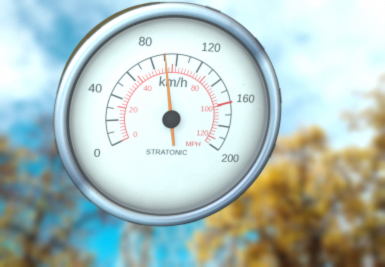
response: 90; km/h
